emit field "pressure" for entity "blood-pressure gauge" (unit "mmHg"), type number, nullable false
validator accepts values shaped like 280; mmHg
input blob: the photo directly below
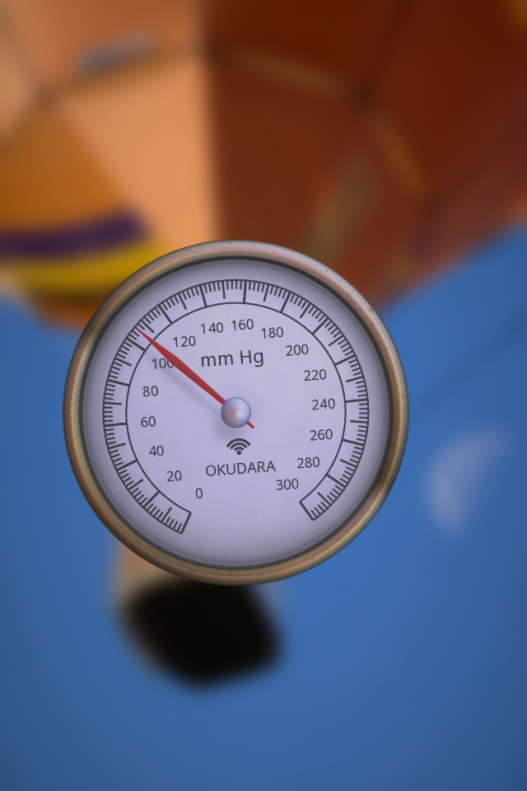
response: 106; mmHg
